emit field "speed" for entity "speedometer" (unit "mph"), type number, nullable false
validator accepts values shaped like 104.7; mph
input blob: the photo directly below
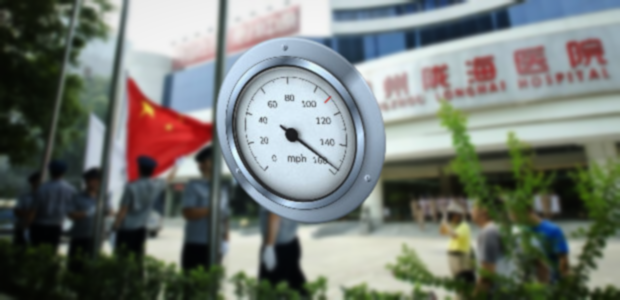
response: 155; mph
